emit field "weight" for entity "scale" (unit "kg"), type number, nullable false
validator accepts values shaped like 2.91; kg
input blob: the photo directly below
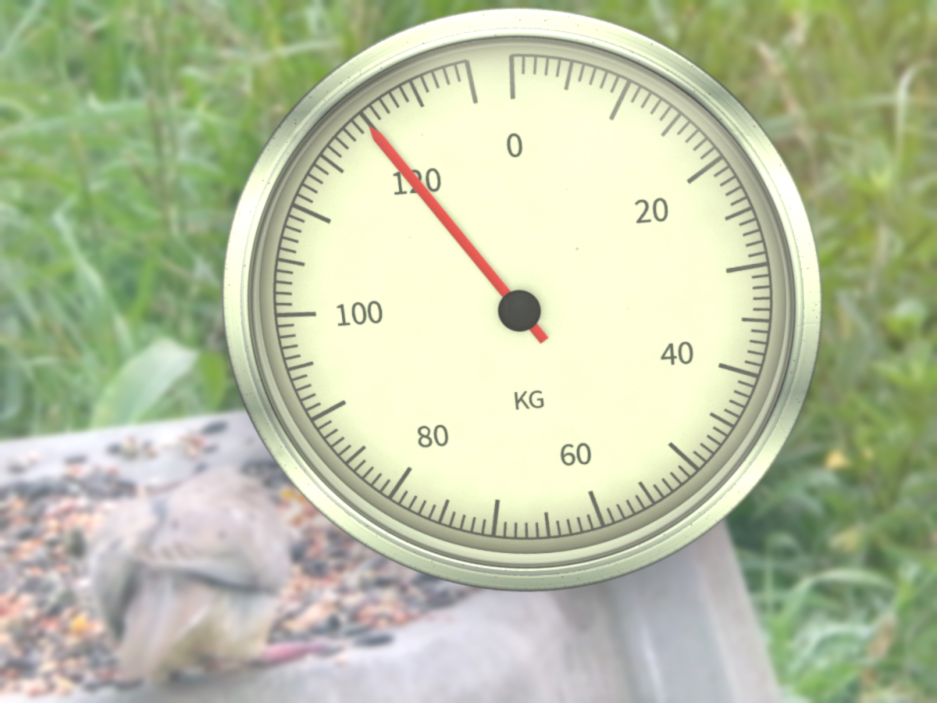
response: 120; kg
